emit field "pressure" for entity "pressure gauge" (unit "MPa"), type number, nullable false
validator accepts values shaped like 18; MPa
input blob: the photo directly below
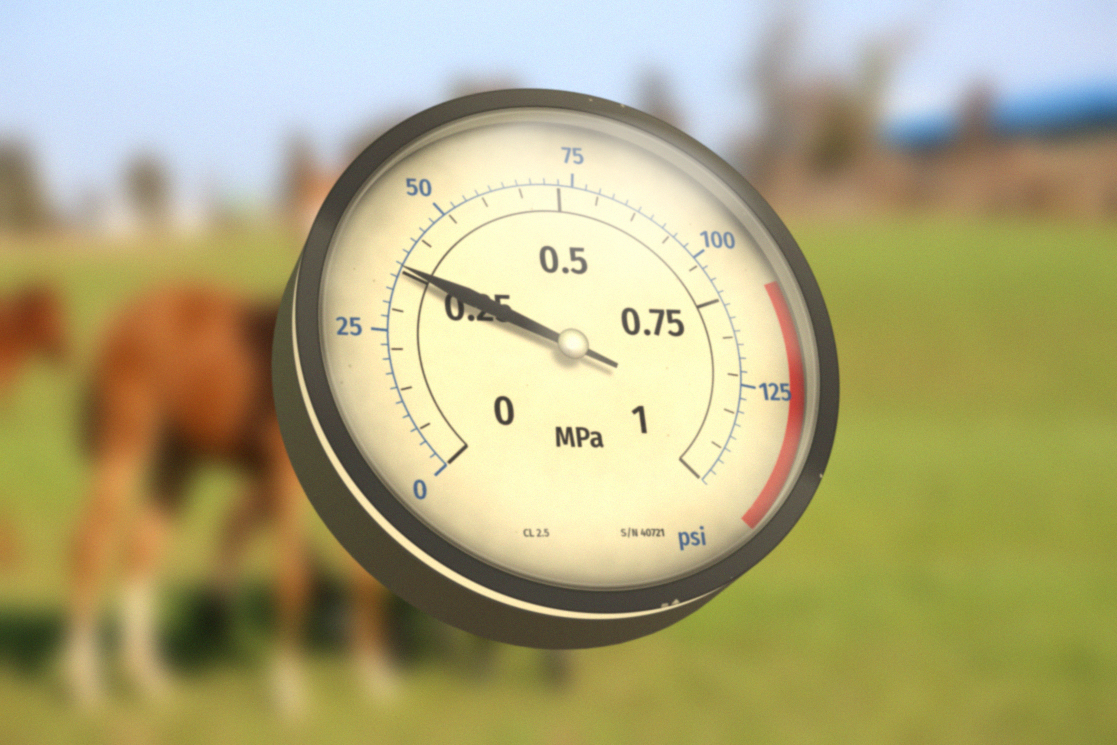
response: 0.25; MPa
